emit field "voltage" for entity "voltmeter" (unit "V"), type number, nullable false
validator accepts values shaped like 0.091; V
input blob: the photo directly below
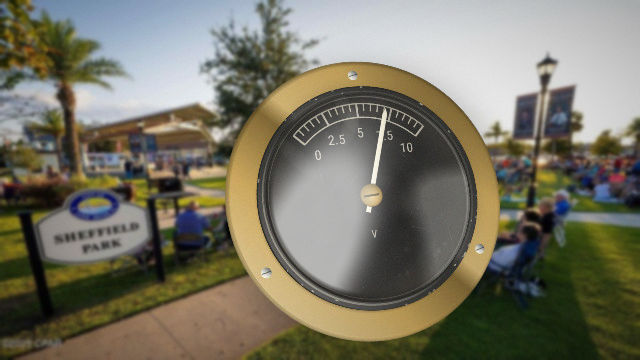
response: 7; V
